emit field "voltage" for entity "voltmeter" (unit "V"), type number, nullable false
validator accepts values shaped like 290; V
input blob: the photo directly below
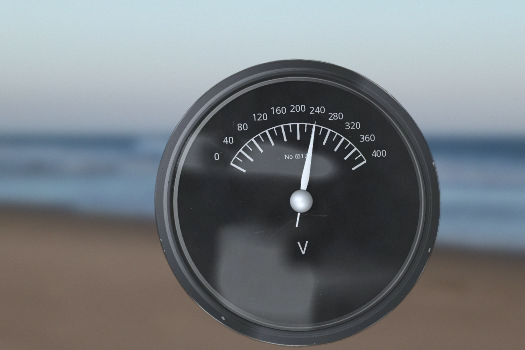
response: 240; V
